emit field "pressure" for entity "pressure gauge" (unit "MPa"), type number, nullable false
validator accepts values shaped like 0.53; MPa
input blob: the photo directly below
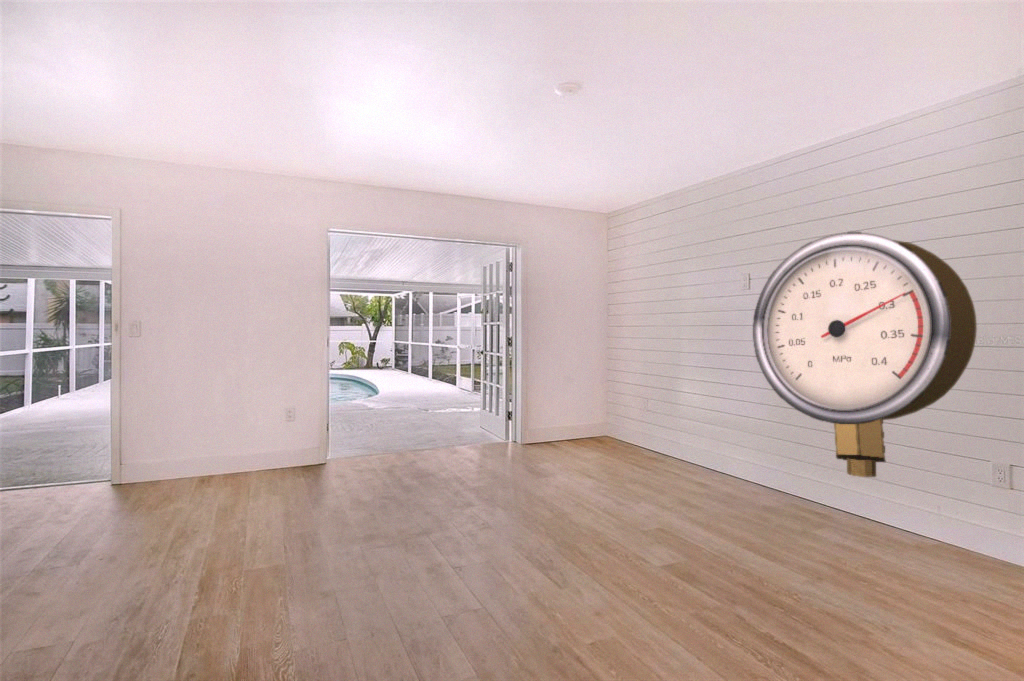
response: 0.3; MPa
